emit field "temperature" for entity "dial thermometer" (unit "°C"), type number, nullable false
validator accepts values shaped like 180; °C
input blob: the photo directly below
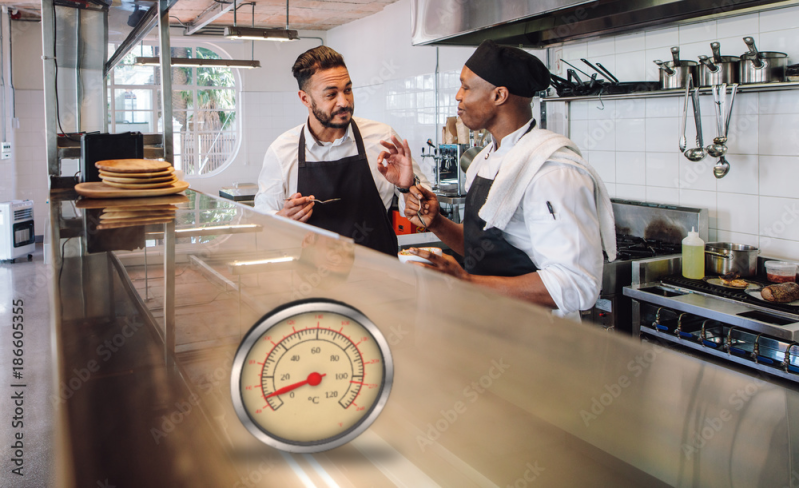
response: 10; °C
